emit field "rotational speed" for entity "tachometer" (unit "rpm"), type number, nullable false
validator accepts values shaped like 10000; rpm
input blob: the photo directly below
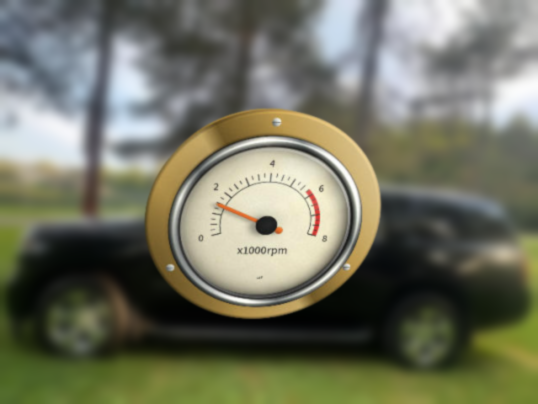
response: 1500; rpm
